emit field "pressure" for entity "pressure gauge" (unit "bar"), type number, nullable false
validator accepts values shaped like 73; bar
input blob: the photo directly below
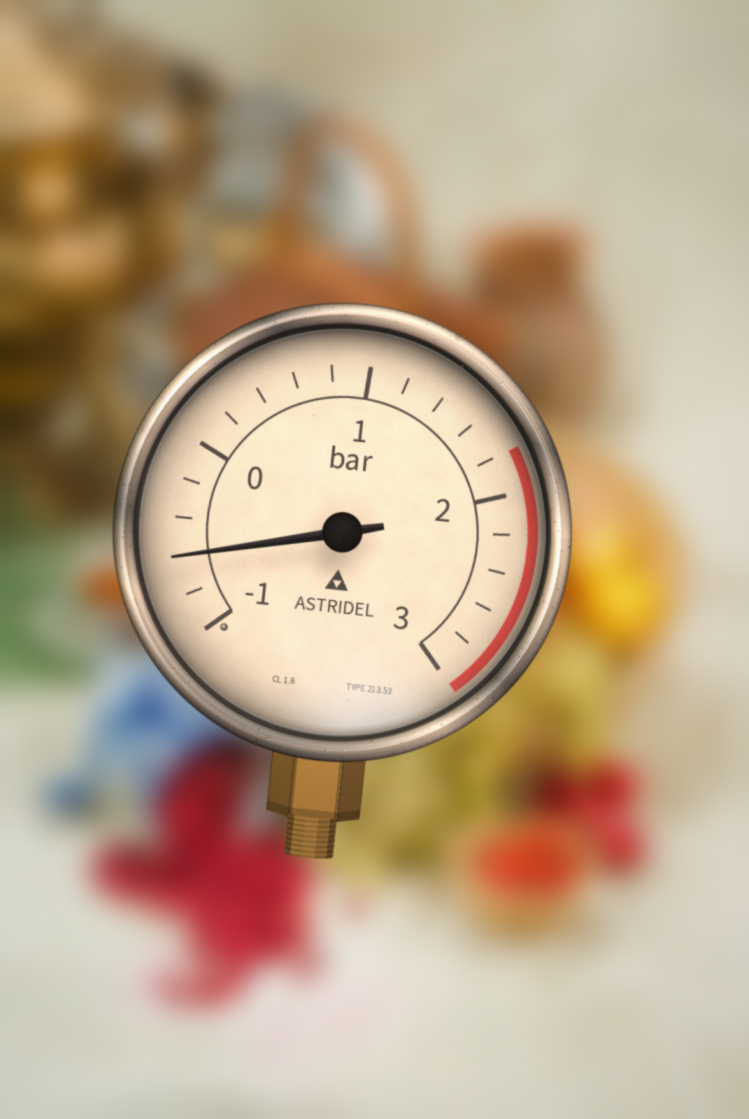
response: -0.6; bar
